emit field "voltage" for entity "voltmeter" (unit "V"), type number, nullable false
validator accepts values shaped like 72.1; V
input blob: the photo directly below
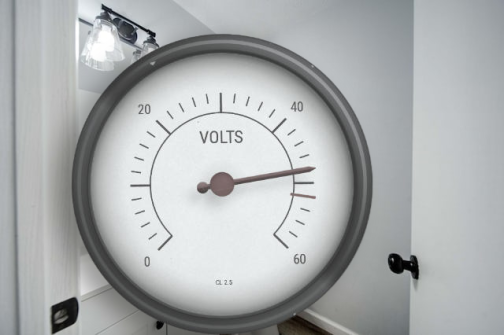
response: 48; V
